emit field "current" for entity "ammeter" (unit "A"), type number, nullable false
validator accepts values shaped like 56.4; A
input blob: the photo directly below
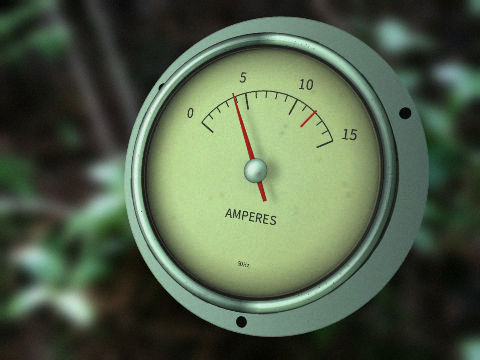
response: 4; A
